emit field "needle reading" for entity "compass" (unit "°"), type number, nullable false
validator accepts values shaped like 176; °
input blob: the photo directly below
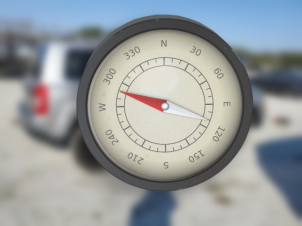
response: 290; °
